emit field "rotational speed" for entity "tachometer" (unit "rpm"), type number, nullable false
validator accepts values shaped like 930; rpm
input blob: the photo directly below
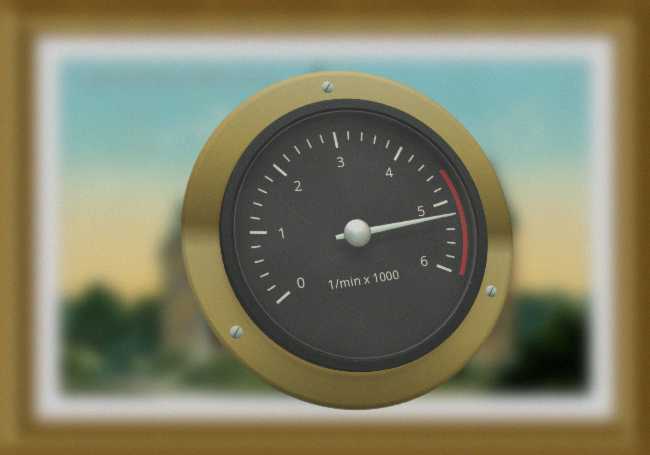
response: 5200; rpm
